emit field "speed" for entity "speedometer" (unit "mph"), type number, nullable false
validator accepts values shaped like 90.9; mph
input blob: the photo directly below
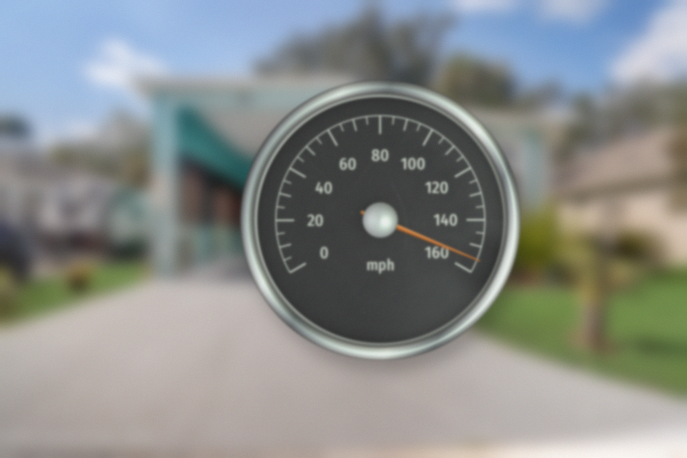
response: 155; mph
